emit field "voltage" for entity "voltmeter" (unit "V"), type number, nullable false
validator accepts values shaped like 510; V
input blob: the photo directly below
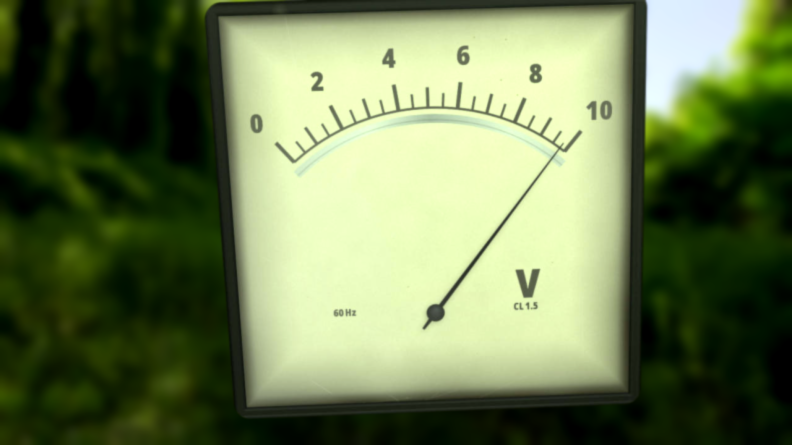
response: 9.75; V
